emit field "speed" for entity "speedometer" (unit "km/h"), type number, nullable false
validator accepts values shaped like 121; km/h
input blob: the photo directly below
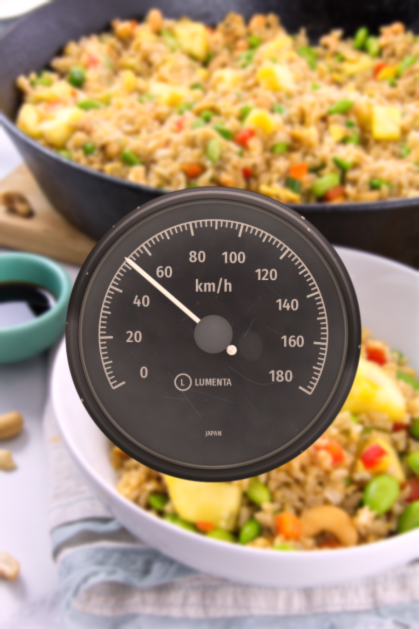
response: 52; km/h
